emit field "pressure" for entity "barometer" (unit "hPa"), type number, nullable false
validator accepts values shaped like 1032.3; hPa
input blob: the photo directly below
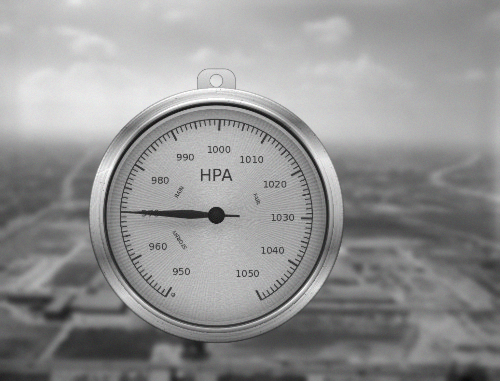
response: 970; hPa
